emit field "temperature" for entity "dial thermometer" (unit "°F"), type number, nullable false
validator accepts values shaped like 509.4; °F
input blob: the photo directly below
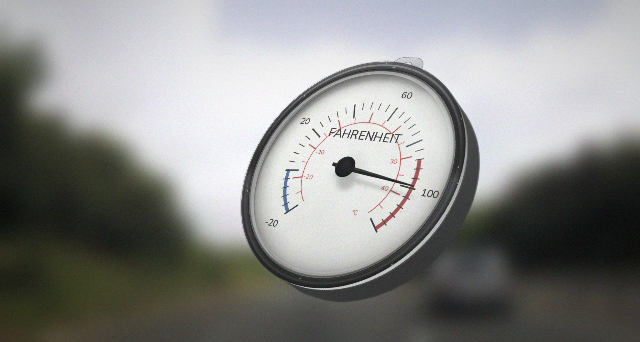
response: 100; °F
